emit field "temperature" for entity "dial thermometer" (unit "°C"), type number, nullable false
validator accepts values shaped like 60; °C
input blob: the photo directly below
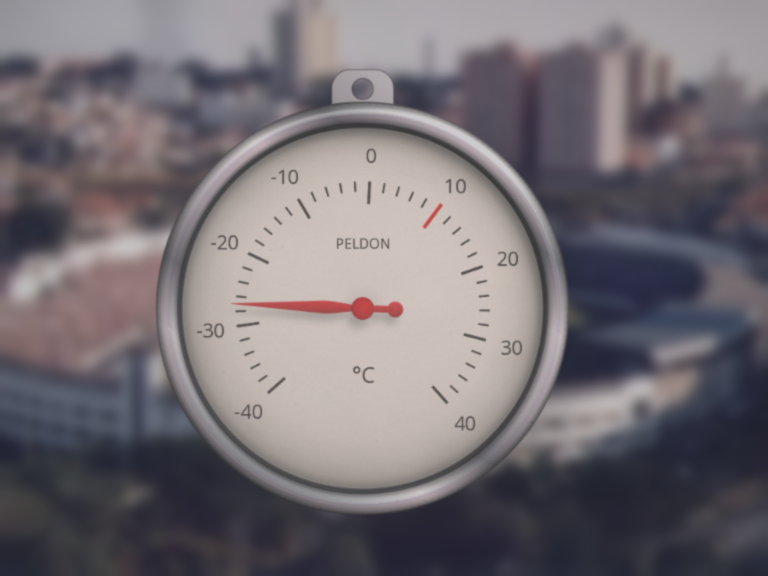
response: -27; °C
